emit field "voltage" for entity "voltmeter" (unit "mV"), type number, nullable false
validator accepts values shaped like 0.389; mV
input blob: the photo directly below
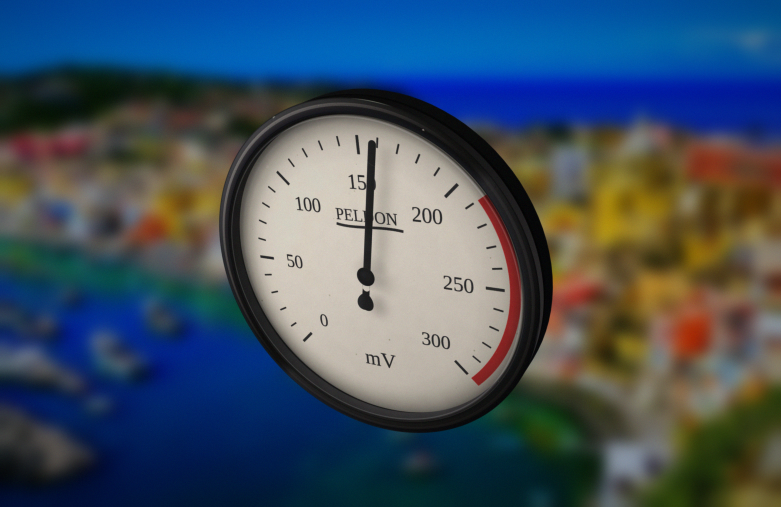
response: 160; mV
